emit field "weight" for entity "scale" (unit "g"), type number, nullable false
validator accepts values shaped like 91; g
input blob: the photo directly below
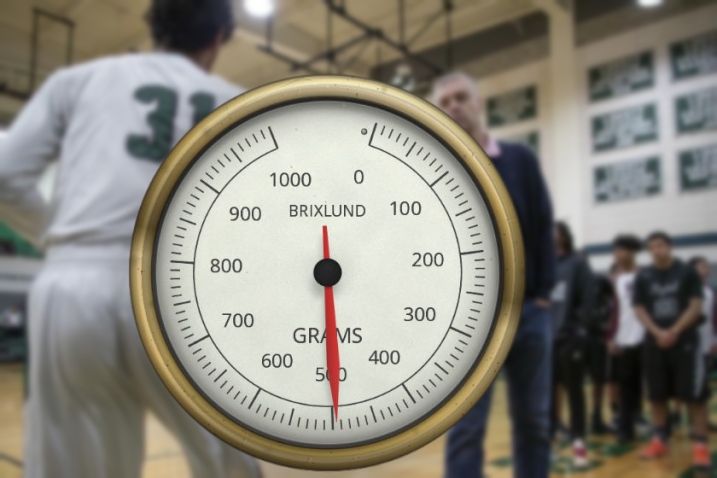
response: 495; g
